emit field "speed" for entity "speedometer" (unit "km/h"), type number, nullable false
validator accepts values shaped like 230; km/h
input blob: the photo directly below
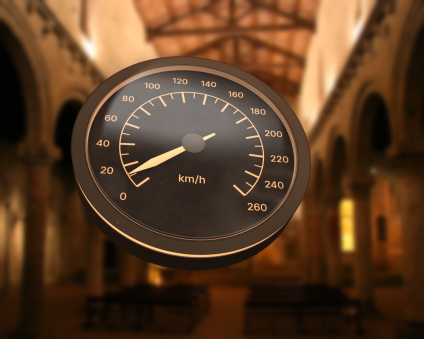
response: 10; km/h
